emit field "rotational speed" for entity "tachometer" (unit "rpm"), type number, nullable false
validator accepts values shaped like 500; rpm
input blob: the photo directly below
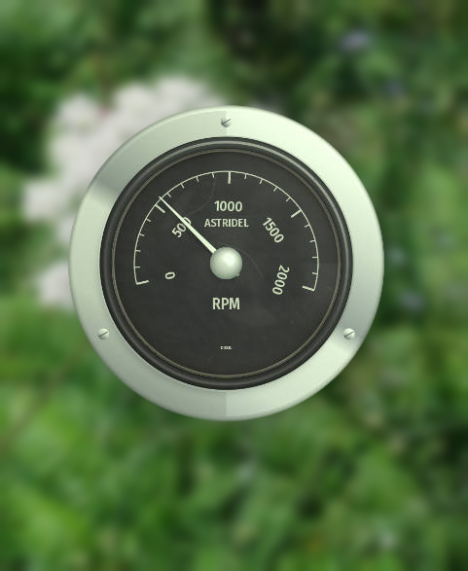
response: 550; rpm
